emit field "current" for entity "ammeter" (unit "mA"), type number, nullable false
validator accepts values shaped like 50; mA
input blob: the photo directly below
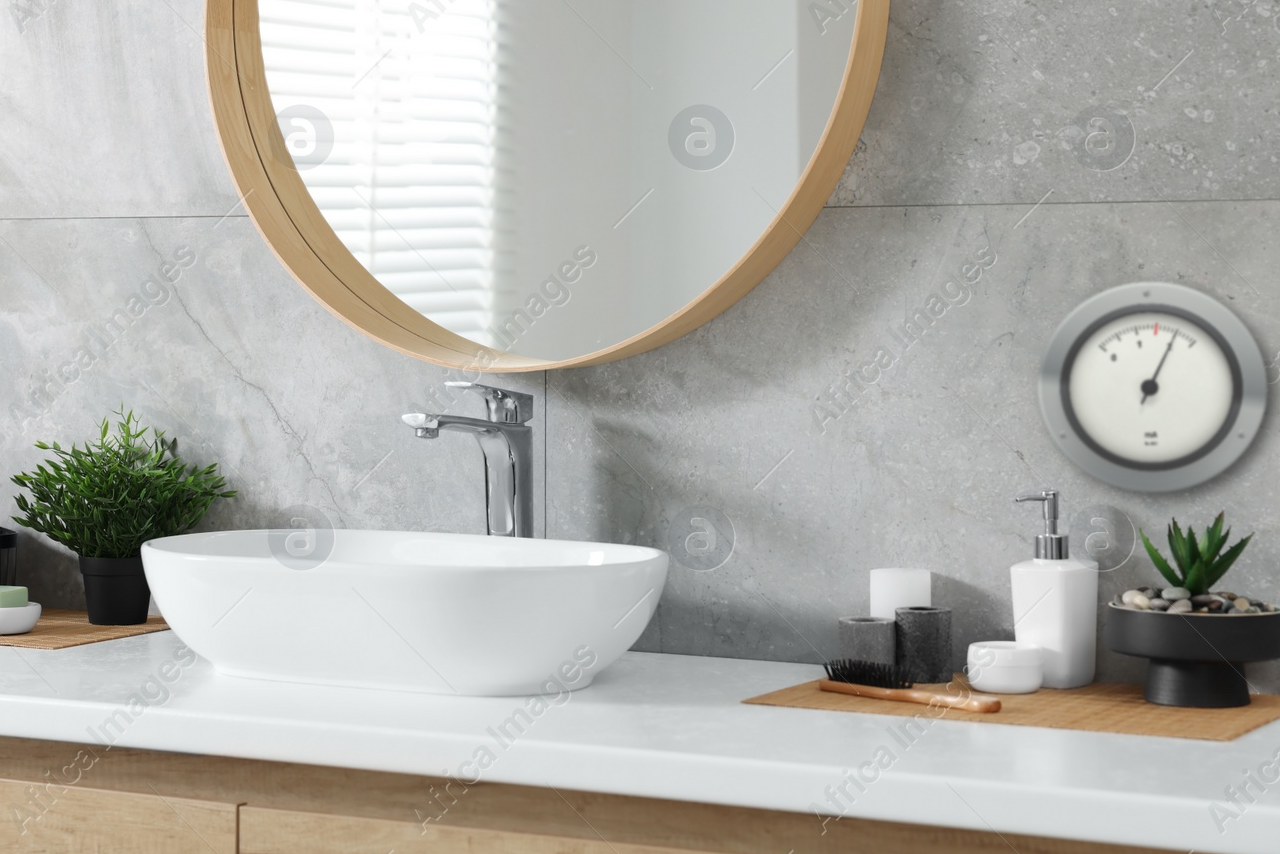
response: 2; mA
